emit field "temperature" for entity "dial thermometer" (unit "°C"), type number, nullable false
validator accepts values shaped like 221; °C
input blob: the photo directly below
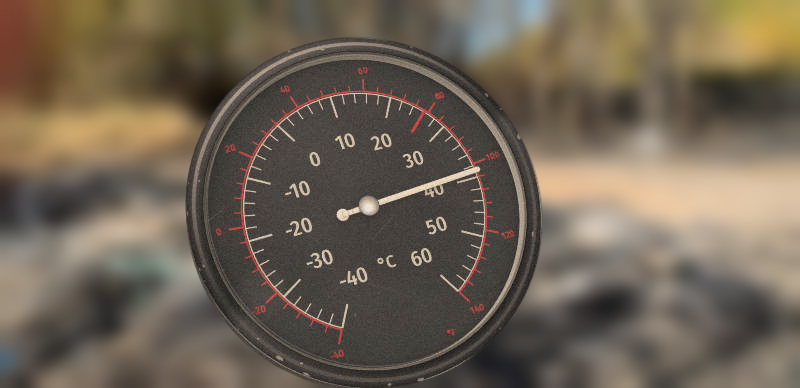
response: 39; °C
